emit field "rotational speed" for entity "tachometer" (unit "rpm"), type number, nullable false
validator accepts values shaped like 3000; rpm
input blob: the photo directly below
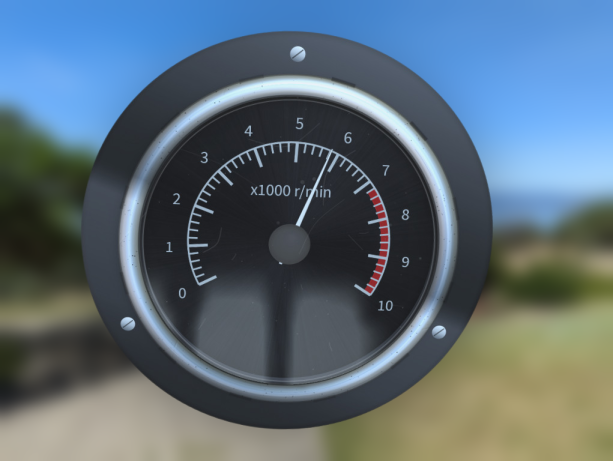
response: 5800; rpm
